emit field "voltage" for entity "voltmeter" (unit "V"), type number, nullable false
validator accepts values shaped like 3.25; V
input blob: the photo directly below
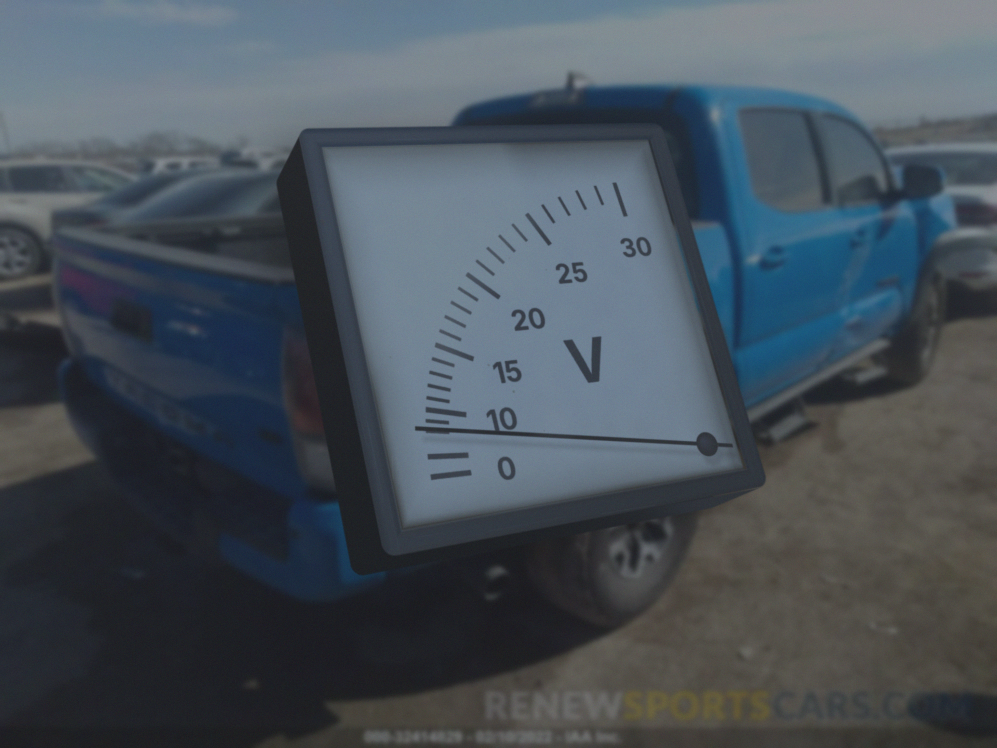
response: 8; V
